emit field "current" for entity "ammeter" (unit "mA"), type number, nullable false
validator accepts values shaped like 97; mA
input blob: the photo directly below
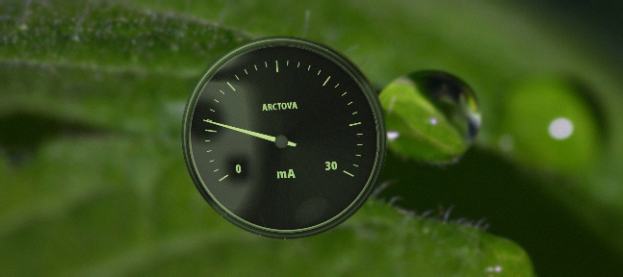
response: 6; mA
